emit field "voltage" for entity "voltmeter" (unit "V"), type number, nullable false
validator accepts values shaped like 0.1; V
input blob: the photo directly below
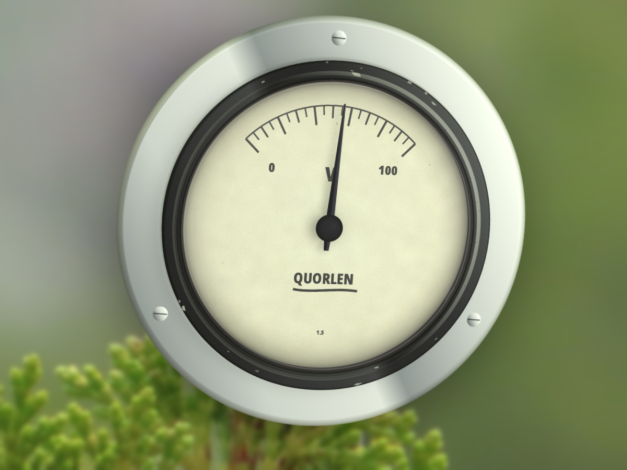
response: 55; V
